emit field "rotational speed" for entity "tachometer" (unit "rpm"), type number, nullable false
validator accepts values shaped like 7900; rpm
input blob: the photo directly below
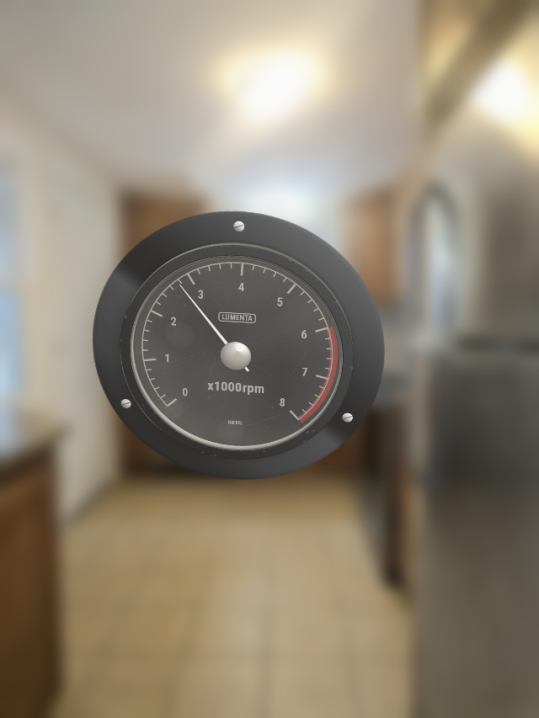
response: 2800; rpm
